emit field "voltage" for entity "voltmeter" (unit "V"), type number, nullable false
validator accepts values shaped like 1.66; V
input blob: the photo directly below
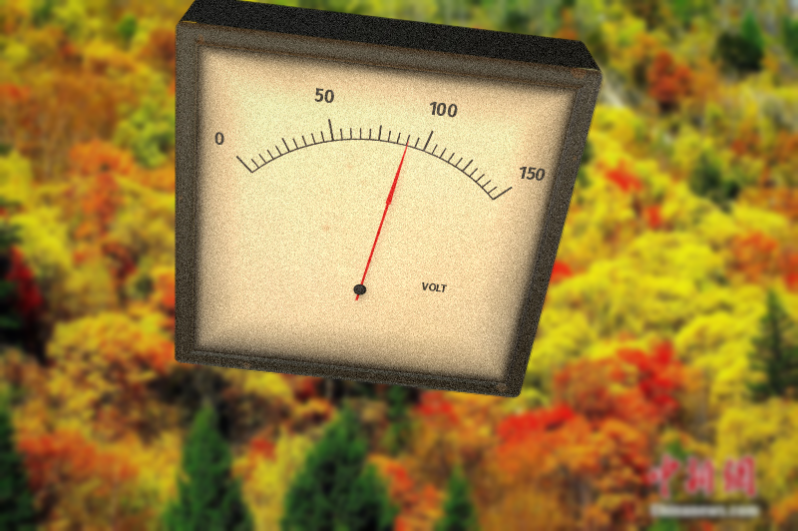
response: 90; V
